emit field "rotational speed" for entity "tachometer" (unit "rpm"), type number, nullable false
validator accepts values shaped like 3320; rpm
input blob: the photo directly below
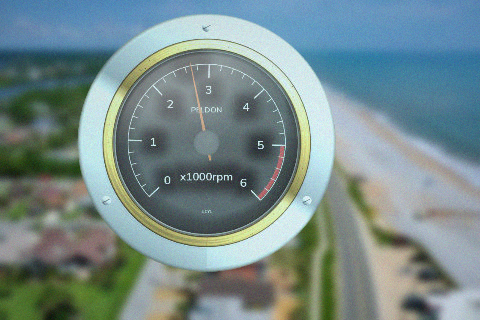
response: 2700; rpm
